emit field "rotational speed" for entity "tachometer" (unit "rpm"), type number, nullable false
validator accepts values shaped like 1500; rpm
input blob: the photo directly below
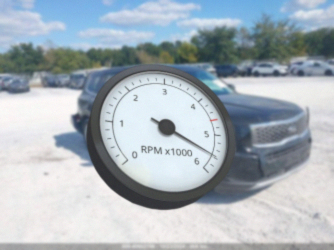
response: 5600; rpm
